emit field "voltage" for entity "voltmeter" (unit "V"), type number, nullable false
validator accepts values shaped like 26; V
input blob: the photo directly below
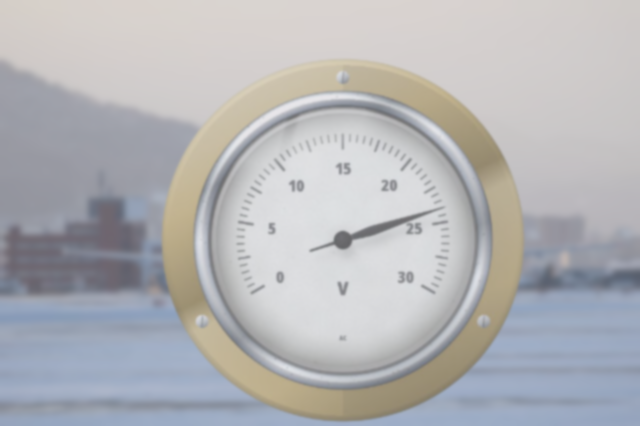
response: 24; V
